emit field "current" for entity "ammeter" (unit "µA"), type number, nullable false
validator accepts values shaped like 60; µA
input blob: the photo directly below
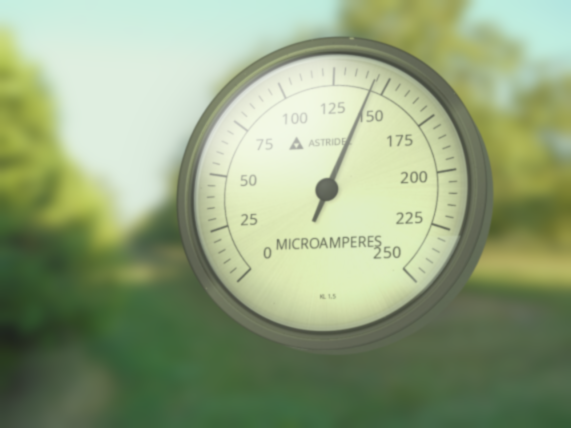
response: 145; µA
